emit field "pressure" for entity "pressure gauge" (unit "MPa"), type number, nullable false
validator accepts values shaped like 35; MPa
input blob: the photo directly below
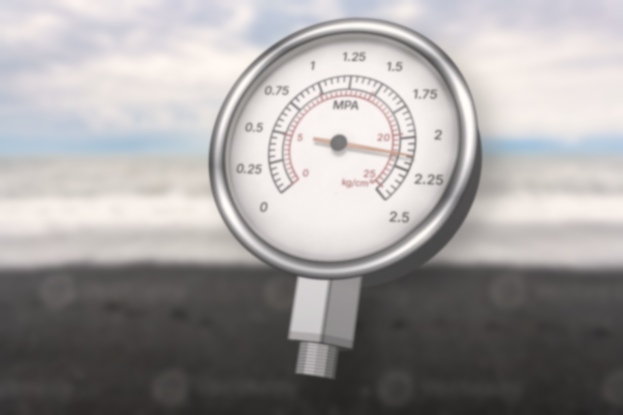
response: 2.15; MPa
